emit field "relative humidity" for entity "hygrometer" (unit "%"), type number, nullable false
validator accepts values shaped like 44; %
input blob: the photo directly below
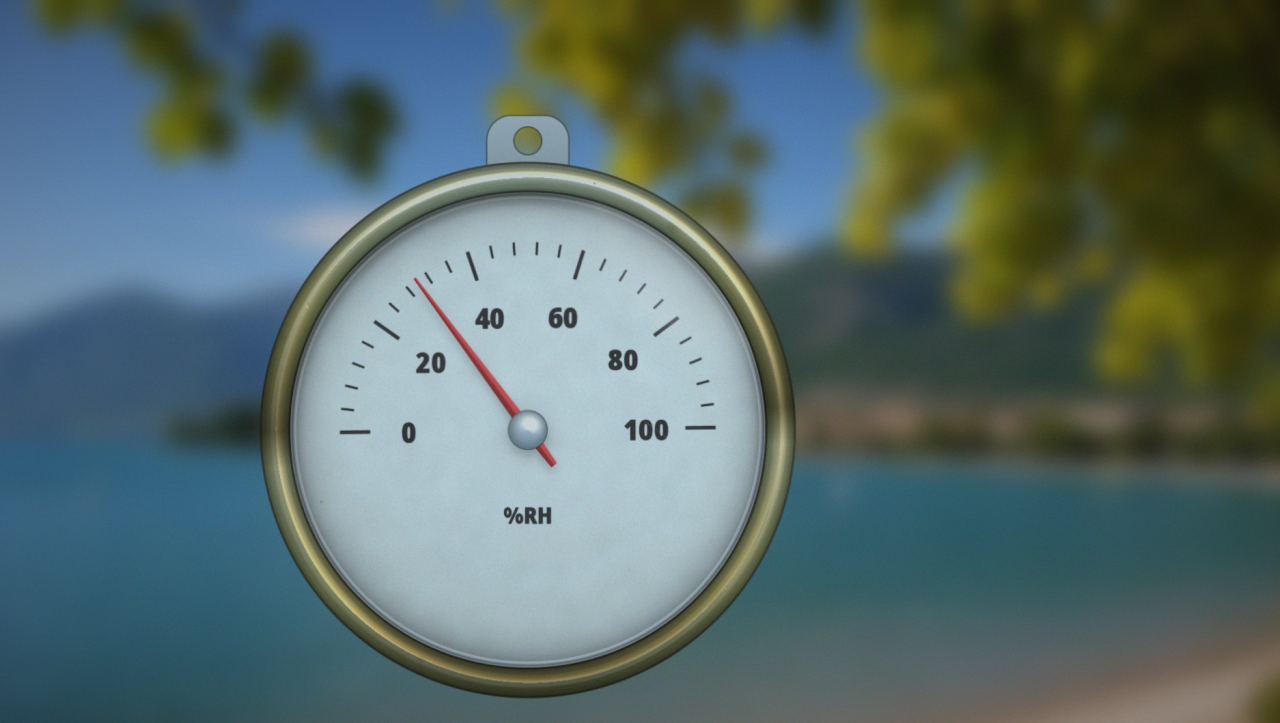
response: 30; %
